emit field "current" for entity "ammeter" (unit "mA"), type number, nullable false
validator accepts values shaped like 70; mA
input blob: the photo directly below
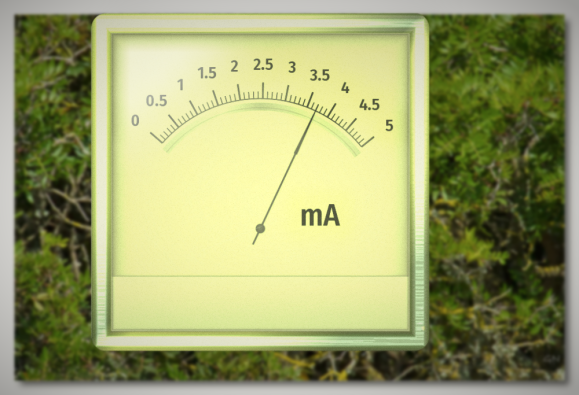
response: 3.7; mA
